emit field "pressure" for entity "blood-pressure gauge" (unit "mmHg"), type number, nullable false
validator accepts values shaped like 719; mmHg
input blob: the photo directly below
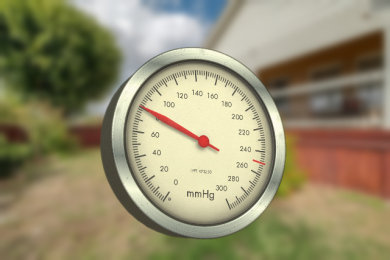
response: 80; mmHg
